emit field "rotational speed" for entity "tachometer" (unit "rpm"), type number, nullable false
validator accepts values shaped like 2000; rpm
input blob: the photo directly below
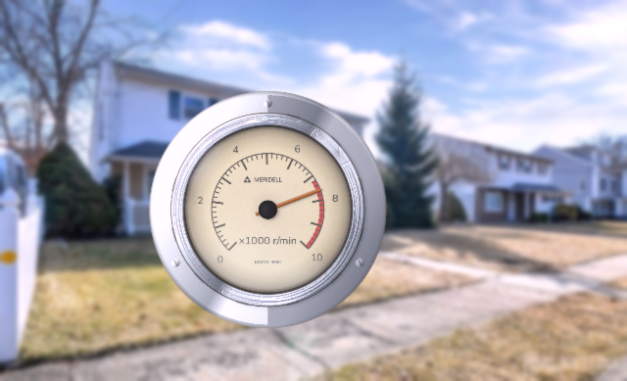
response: 7600; rpm
